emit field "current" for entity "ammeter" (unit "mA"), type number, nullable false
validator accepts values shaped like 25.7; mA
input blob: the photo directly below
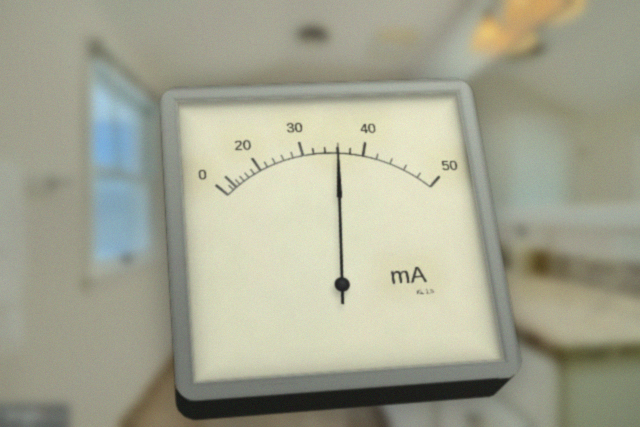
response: 36; mA
